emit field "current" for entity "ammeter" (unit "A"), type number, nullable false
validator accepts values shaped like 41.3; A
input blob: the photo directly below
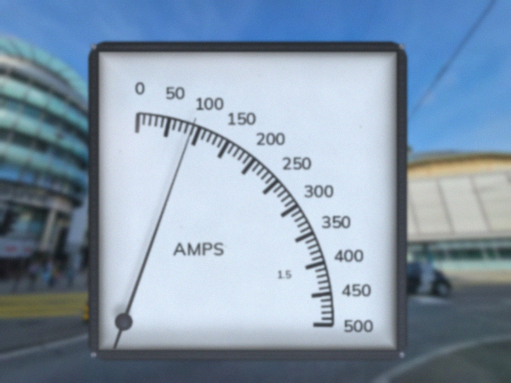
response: 90; A
